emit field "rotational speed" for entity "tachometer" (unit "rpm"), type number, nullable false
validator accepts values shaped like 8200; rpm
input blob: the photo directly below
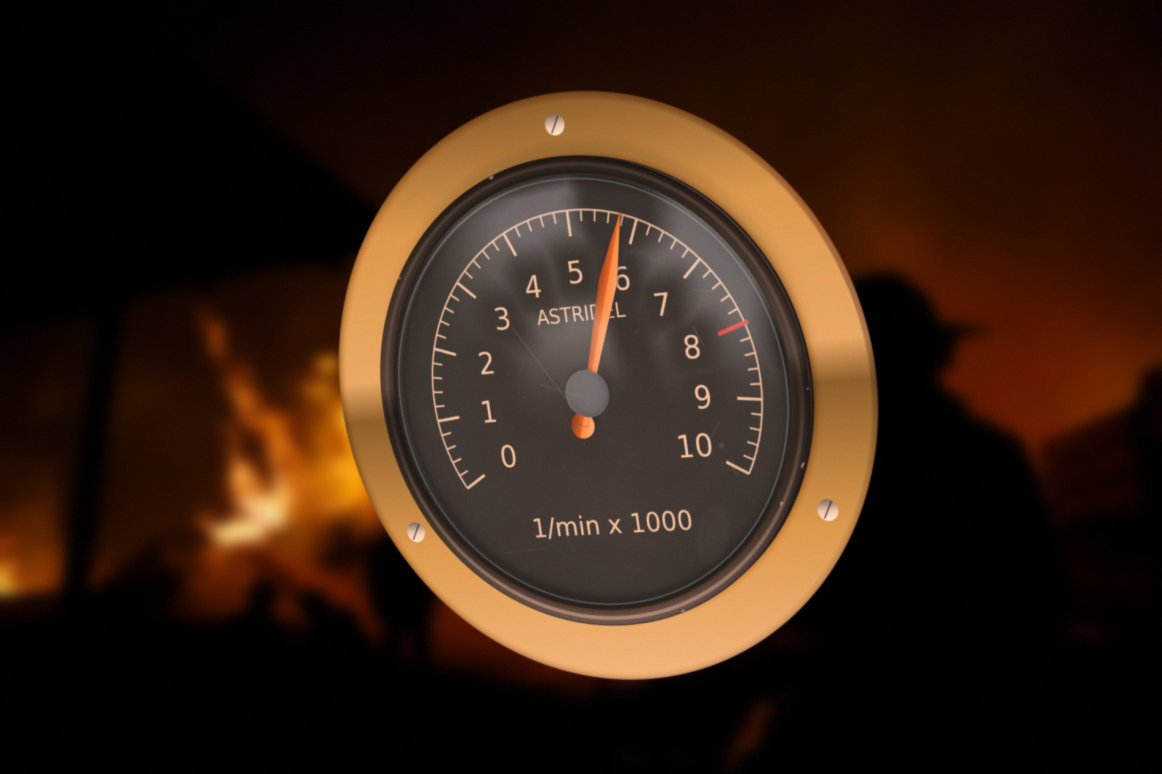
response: 5800; rpm
